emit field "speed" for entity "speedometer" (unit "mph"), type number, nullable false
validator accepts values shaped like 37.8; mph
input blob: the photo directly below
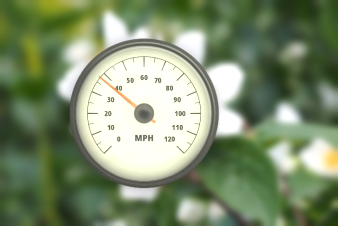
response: 37.5; mph
